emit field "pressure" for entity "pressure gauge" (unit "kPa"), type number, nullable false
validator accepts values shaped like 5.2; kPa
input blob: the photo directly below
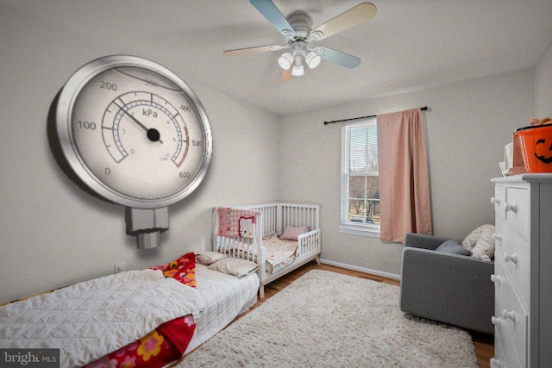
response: 175; kPa
